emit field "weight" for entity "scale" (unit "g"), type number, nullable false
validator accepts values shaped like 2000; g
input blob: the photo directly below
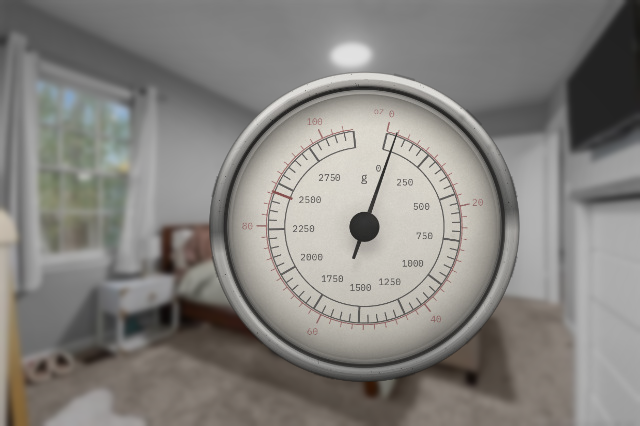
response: 50; g
